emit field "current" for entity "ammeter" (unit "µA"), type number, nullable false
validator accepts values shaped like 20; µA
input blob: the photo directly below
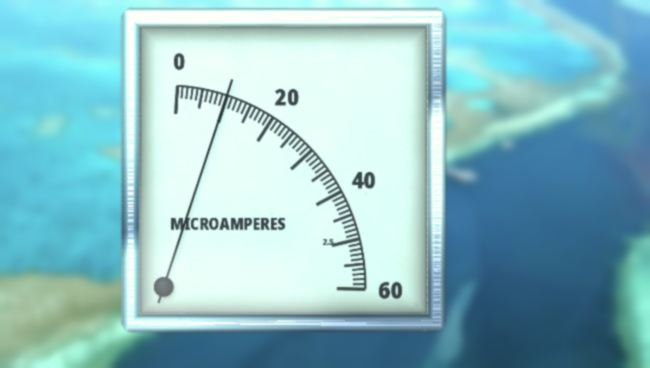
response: 10; µA
